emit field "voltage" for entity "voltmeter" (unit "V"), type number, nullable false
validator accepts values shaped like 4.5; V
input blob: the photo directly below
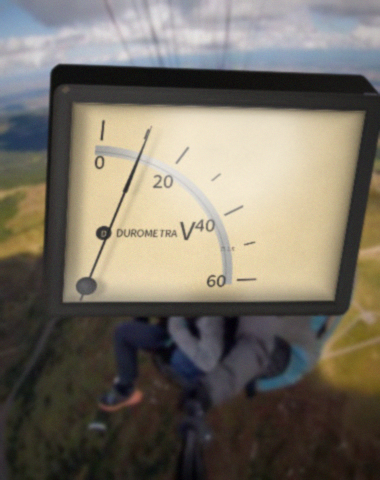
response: 10; V
